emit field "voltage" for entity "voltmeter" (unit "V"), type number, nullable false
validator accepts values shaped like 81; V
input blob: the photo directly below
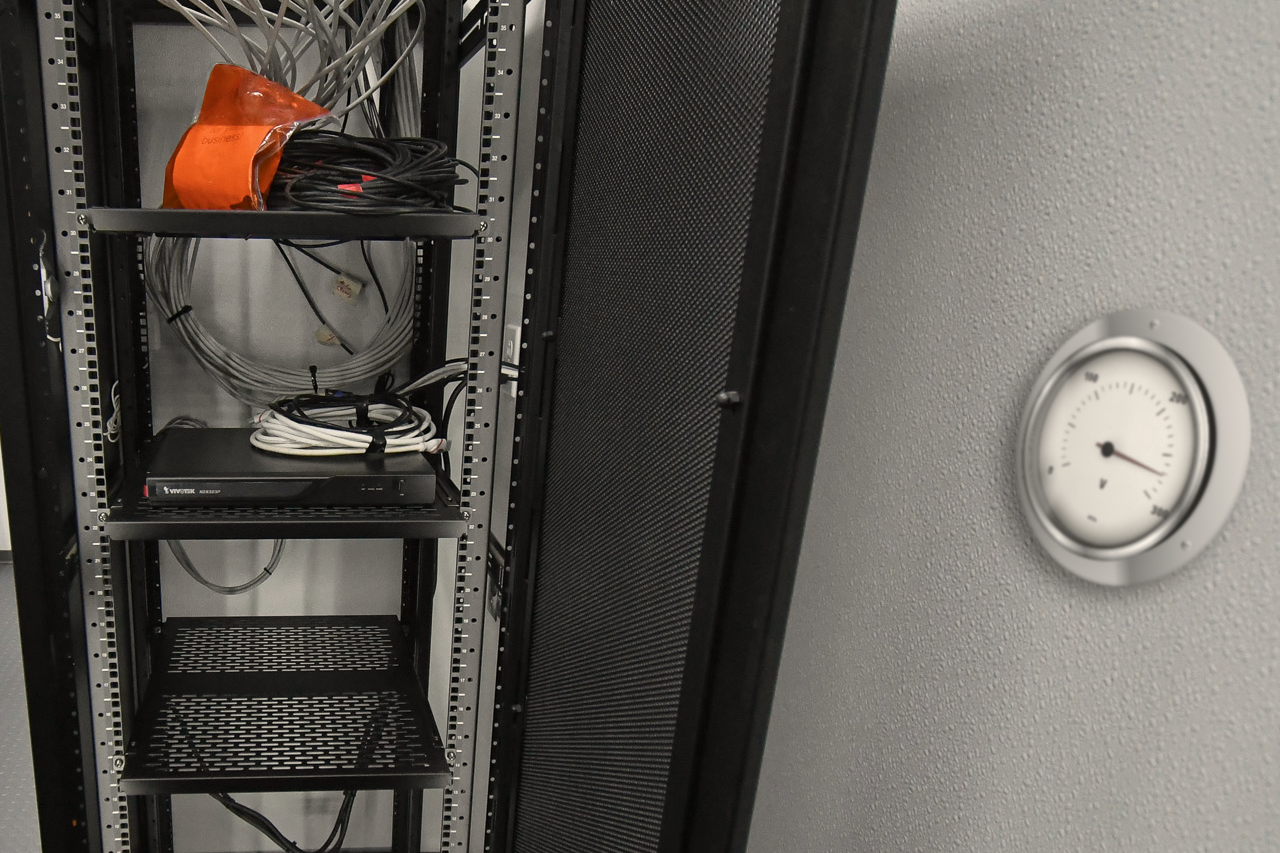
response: 270; V
